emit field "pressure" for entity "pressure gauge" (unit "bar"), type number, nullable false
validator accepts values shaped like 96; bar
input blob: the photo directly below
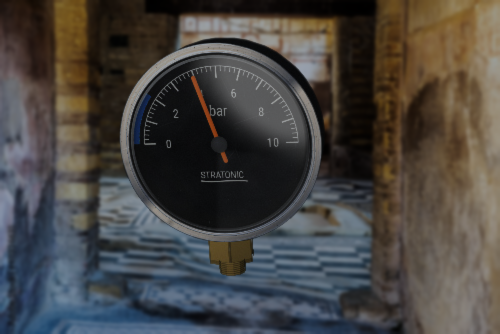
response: 4; bar
